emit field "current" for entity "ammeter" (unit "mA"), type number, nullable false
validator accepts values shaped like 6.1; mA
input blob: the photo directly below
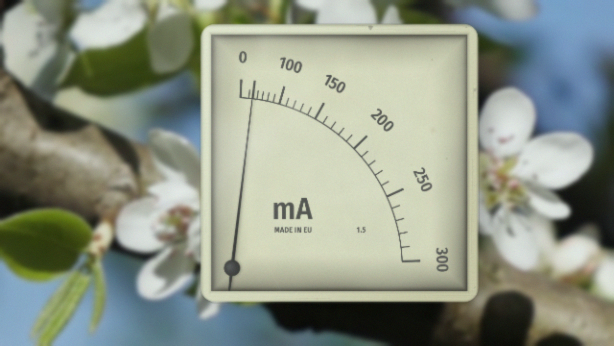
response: 50; mA
